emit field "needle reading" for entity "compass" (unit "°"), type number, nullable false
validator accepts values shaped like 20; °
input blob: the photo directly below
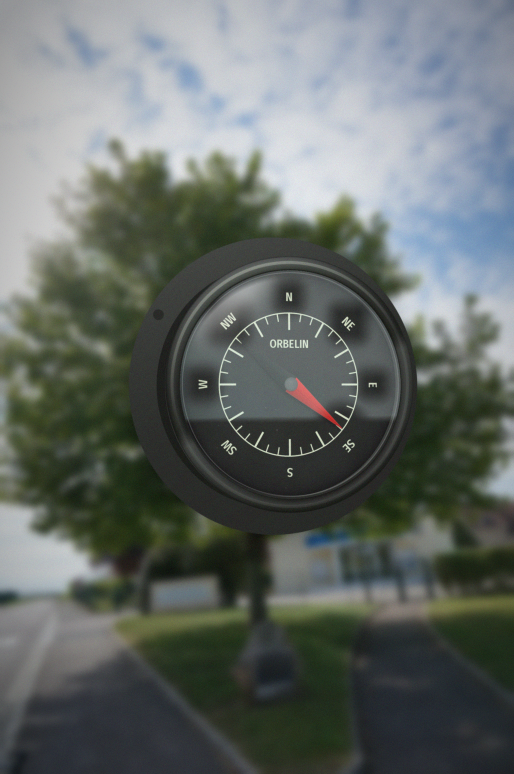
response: 130; °
